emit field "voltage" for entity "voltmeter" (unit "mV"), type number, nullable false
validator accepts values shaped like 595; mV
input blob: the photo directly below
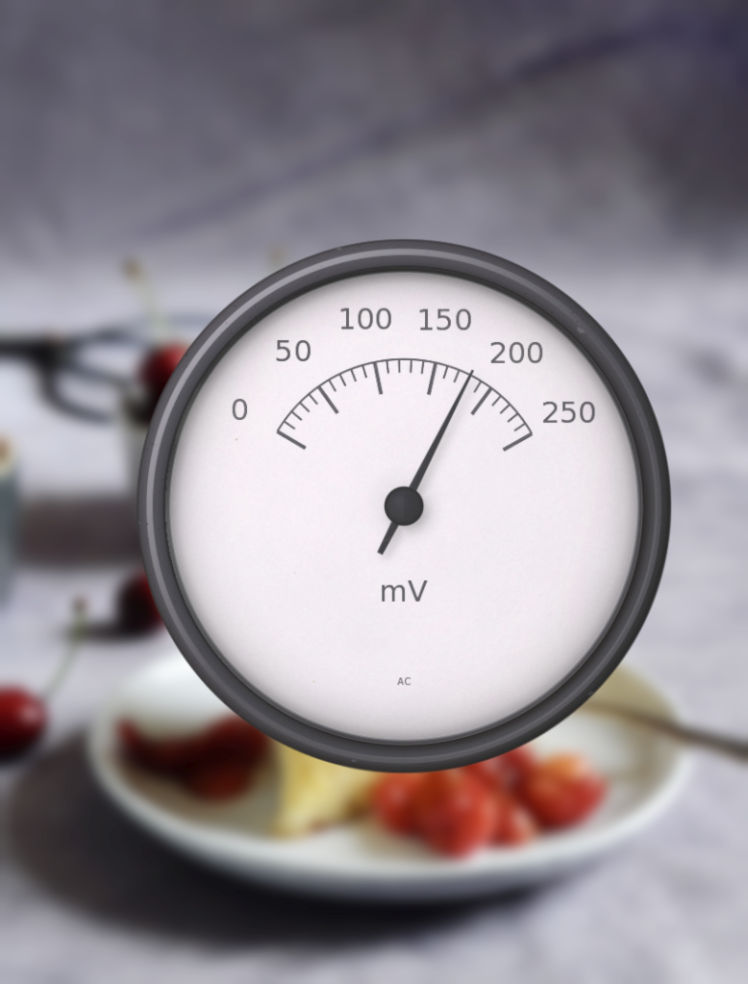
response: 180; mV
